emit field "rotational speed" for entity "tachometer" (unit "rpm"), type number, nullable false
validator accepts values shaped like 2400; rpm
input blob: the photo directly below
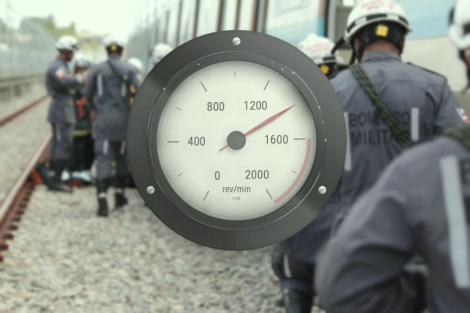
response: 1400; rpm
